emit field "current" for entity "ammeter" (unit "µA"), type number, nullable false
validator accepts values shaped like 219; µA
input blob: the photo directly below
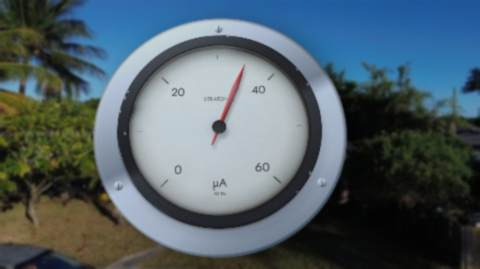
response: 35; µA
